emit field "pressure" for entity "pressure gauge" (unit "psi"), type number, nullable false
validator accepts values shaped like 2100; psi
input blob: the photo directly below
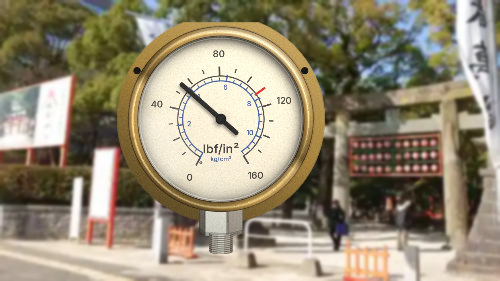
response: 55; psi
